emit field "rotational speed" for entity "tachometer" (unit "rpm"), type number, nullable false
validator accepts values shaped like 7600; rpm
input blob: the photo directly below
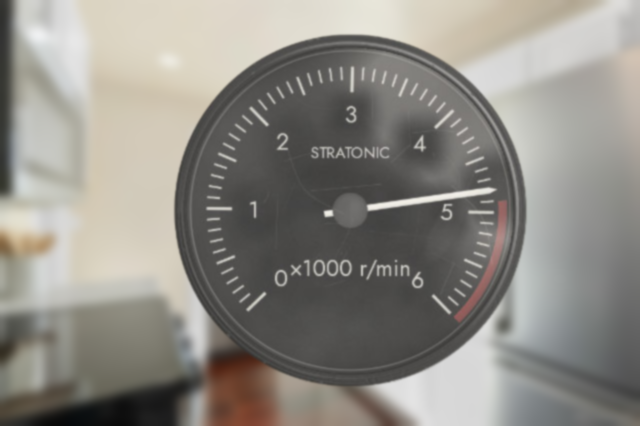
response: 4800; rpm
